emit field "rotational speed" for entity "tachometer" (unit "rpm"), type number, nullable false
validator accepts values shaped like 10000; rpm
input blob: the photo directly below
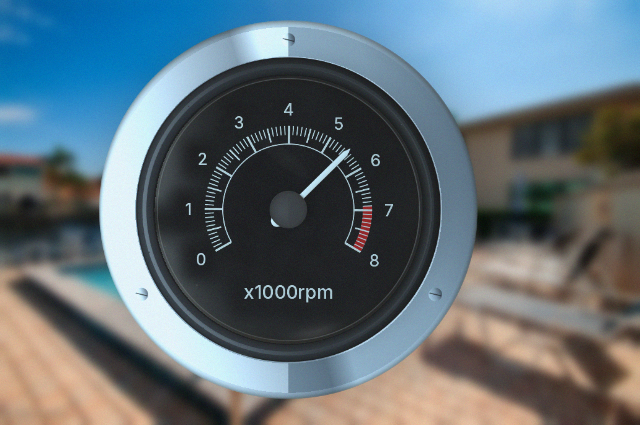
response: 5500; rpm
